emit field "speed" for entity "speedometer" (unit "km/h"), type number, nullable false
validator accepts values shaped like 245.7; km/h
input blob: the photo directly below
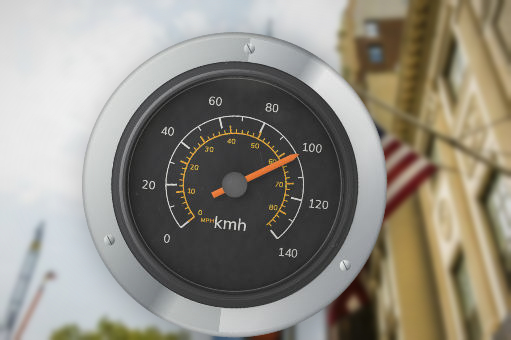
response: 100; km/h
